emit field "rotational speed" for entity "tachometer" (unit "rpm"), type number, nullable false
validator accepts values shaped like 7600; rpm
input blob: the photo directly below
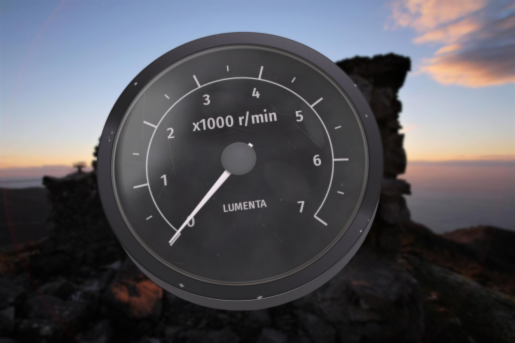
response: 0; rpm
